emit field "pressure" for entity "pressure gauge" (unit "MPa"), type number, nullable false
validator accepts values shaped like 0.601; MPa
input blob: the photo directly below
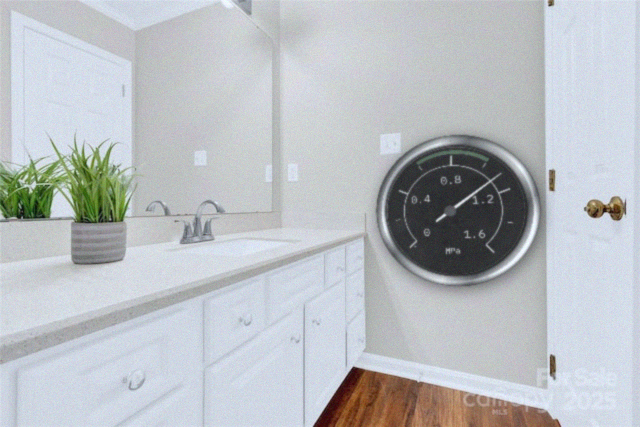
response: 1.1; MPa
